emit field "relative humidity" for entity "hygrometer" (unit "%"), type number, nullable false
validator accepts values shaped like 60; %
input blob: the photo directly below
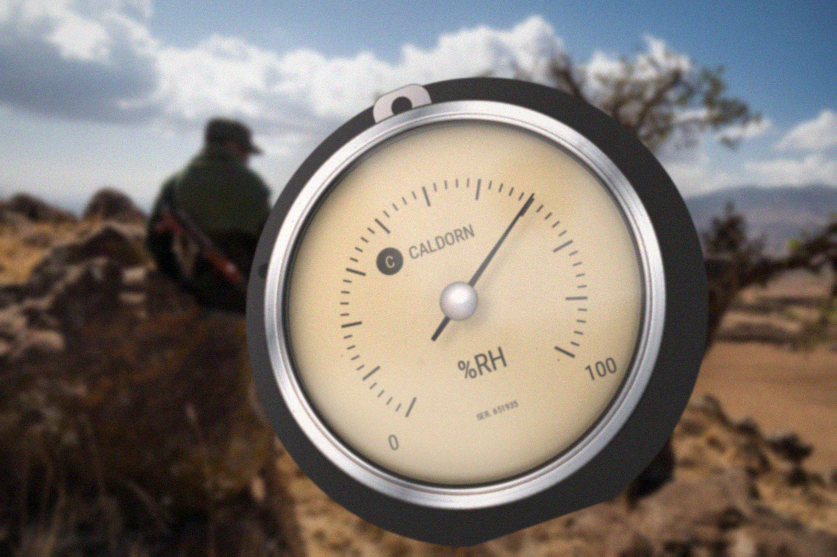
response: 70; %
